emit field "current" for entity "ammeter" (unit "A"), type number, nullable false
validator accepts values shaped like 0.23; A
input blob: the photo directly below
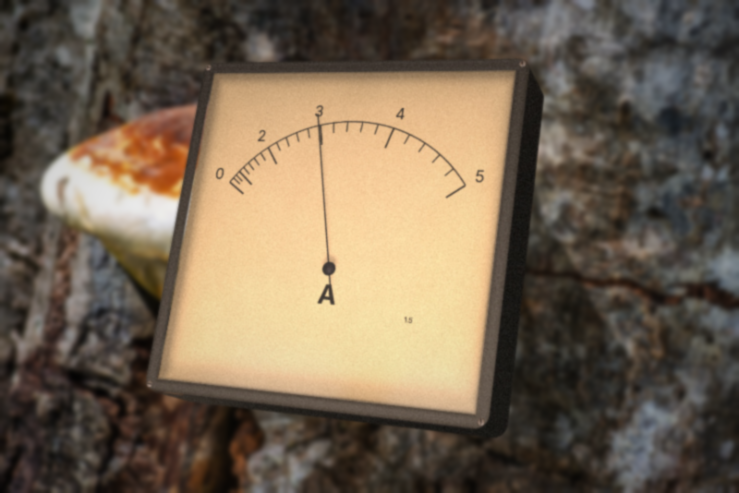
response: 3; A
